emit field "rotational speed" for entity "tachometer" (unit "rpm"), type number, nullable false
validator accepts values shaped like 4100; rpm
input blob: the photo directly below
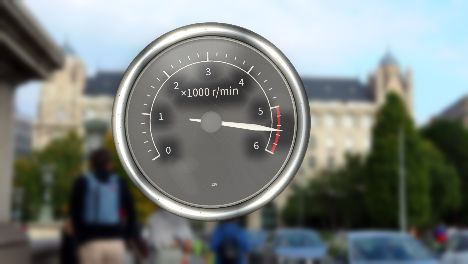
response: 5500; rpm
